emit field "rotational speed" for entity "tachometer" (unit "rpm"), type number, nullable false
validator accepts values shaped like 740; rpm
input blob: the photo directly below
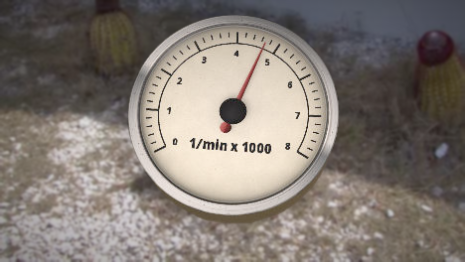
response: 4700; rpm
